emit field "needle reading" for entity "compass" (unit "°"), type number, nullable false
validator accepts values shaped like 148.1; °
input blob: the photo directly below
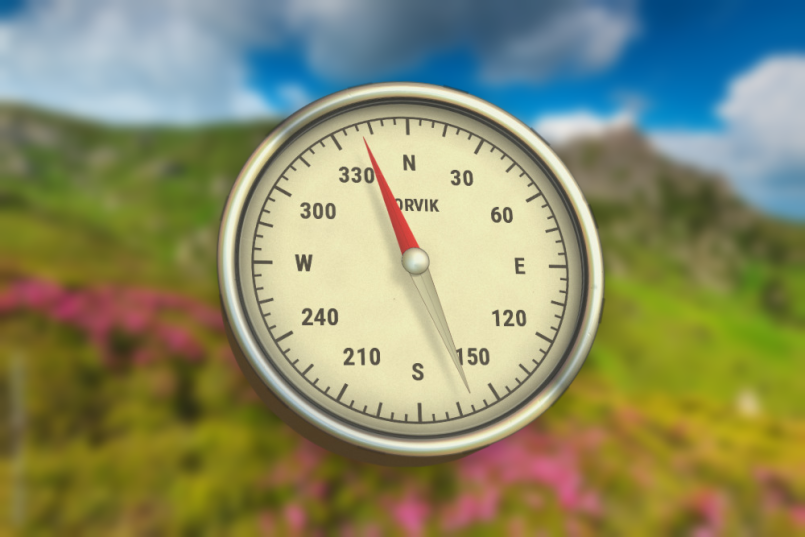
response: 340; °
